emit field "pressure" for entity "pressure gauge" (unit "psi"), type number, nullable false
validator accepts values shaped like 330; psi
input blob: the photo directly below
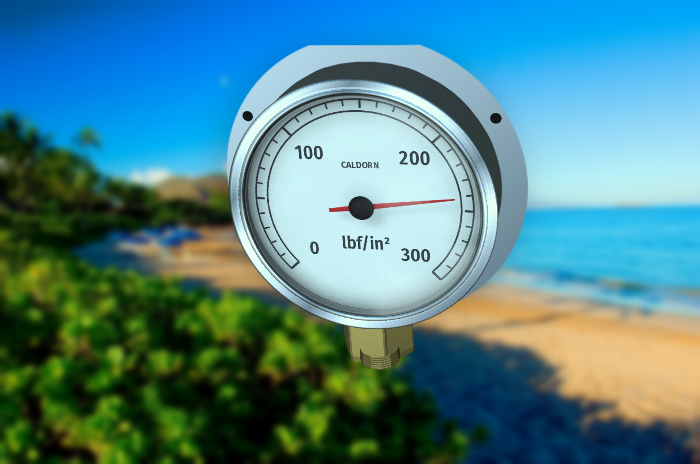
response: 240; psi
